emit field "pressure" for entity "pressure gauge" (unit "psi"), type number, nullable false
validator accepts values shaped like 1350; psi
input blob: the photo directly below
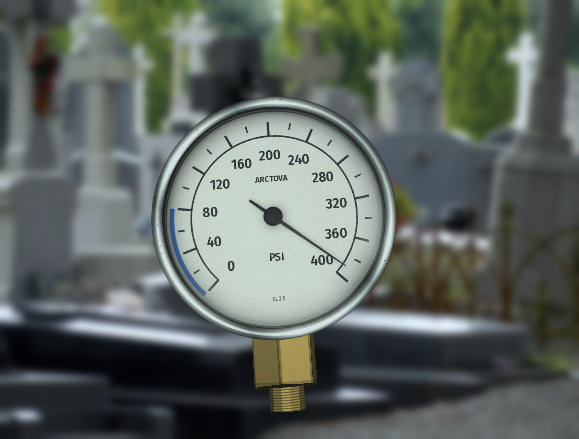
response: 390; psi
